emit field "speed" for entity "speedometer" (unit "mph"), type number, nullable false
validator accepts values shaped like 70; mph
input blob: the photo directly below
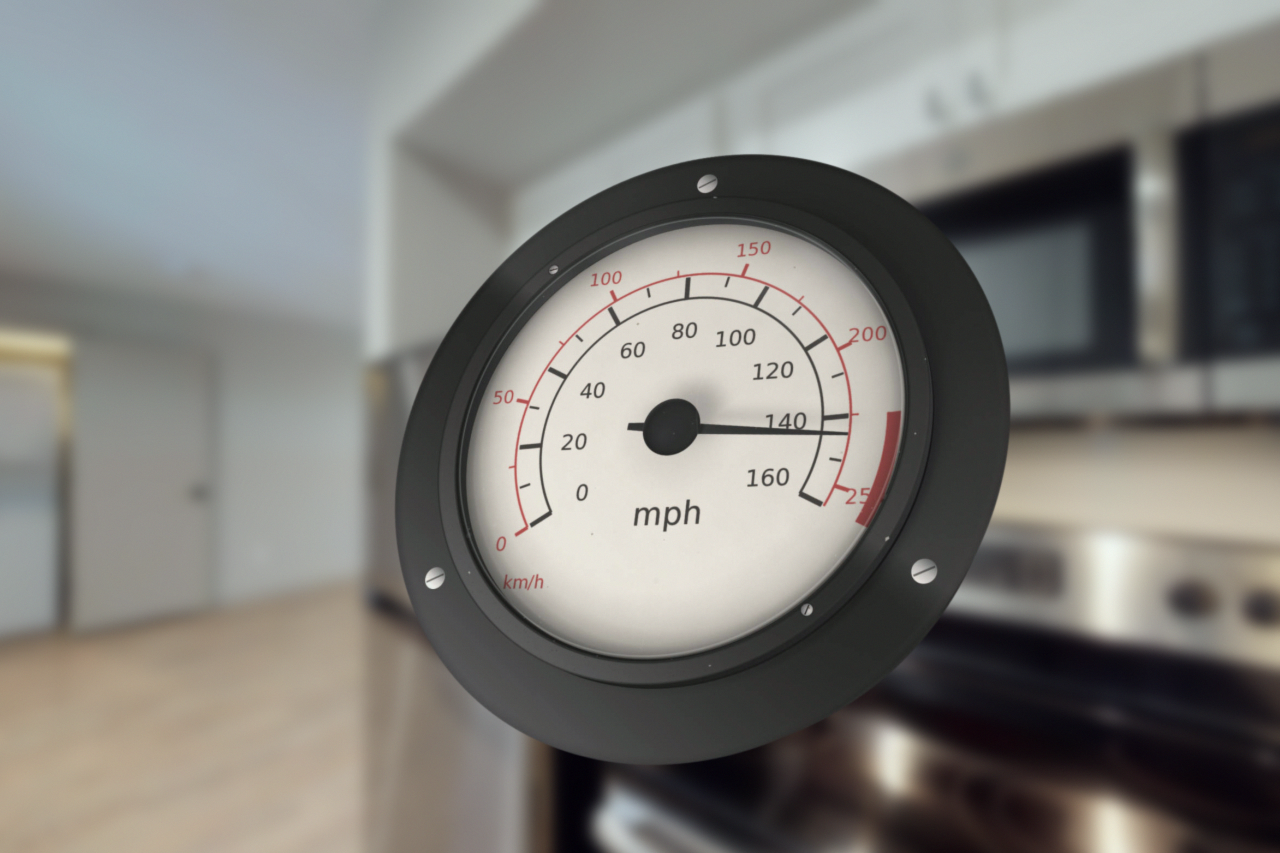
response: 145; mph
